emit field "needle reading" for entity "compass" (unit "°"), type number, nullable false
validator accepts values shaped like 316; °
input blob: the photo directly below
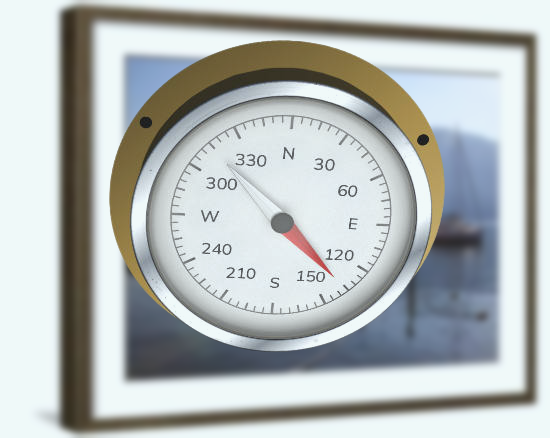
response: 135; °
